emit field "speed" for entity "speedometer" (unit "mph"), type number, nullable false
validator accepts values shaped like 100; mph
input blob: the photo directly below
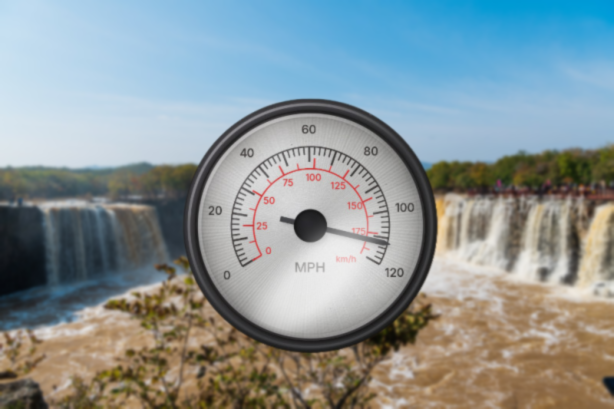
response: 112; mph
